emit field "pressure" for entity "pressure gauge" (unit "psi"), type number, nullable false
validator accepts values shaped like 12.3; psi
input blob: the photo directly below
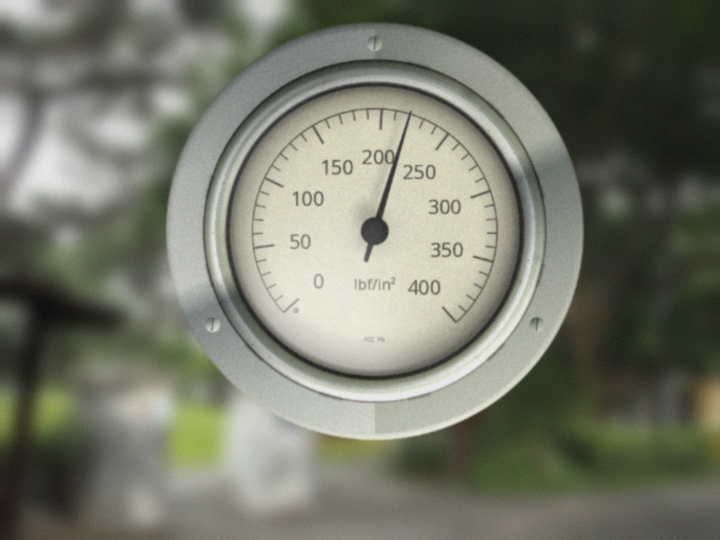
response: 220; psi
